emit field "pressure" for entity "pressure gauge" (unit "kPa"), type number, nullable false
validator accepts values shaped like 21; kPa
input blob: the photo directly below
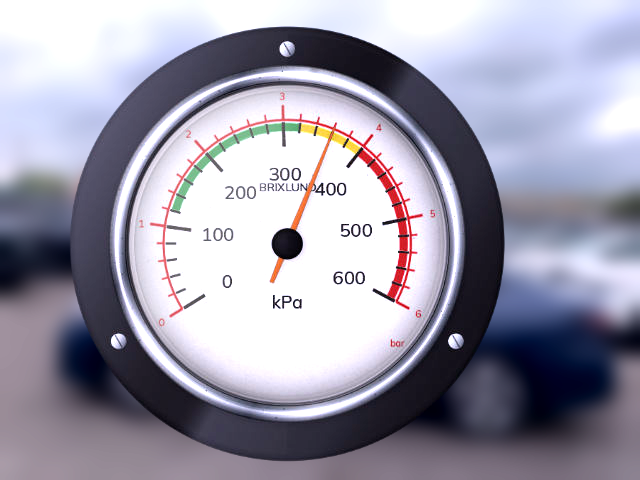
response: 360; kPa
